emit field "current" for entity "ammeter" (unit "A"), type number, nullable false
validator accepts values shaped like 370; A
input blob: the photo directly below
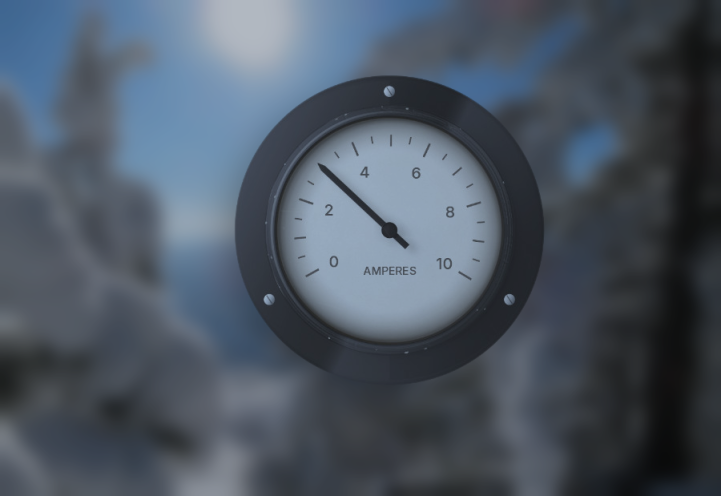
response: 3; A
